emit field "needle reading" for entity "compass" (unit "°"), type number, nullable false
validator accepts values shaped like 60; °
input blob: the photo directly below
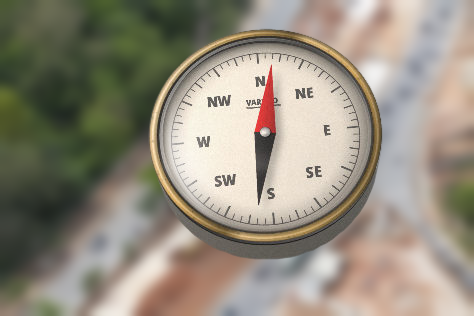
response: 10; °
